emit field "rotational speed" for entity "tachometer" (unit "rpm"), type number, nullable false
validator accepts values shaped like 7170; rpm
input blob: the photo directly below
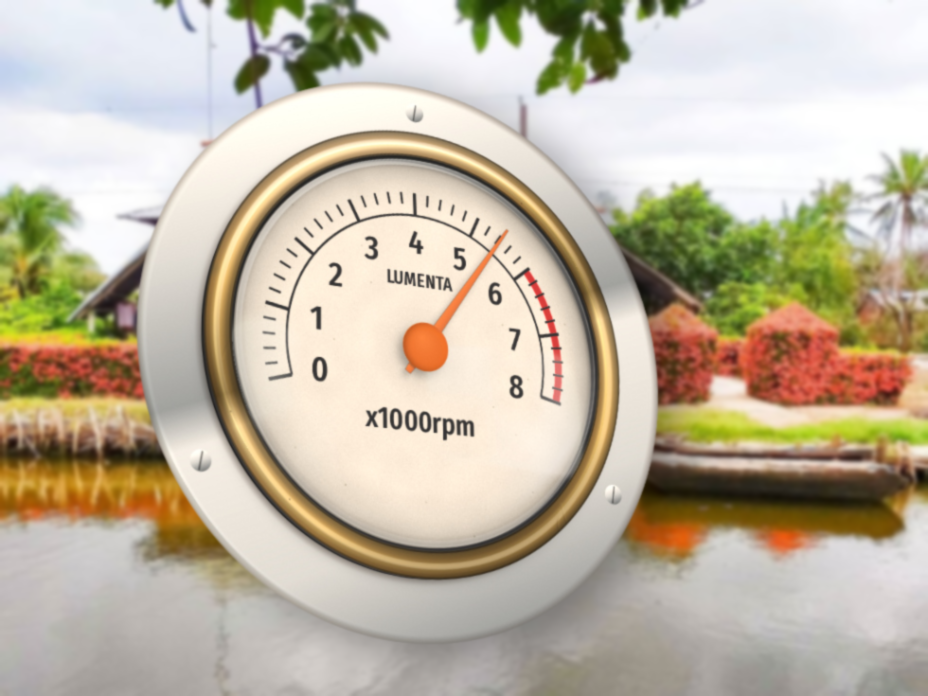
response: 5400; rpm
